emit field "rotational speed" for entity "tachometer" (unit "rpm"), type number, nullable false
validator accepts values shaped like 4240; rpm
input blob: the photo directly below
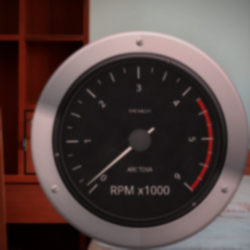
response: 125; rpm
